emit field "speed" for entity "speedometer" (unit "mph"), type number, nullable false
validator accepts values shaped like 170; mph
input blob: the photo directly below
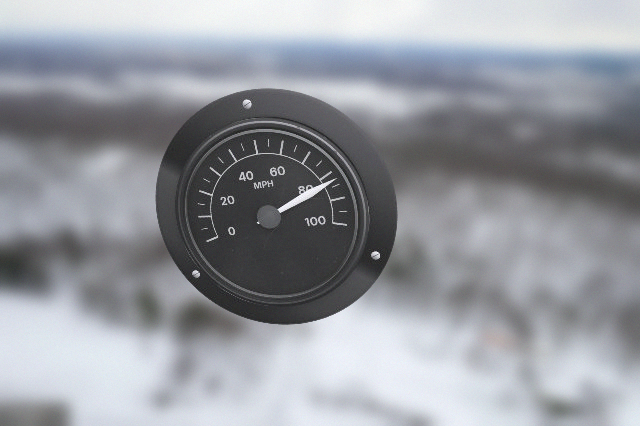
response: 82.5; mph
